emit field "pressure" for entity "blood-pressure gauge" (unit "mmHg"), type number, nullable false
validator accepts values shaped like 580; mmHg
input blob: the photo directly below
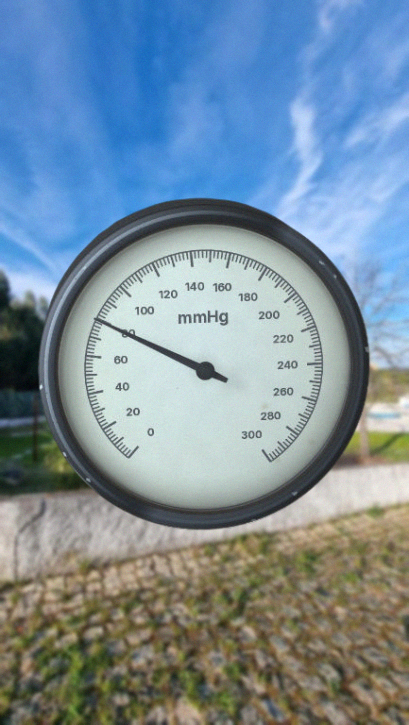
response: 80; mmHg
